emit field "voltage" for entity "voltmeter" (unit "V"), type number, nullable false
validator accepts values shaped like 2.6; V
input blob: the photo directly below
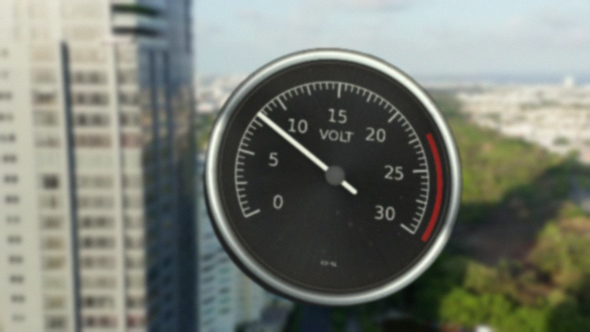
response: 8; V
